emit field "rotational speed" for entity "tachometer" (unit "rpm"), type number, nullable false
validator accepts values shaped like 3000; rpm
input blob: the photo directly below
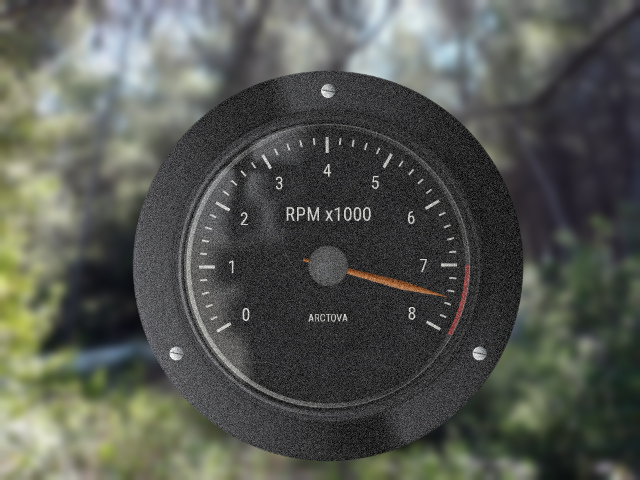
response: 7500; rpm
